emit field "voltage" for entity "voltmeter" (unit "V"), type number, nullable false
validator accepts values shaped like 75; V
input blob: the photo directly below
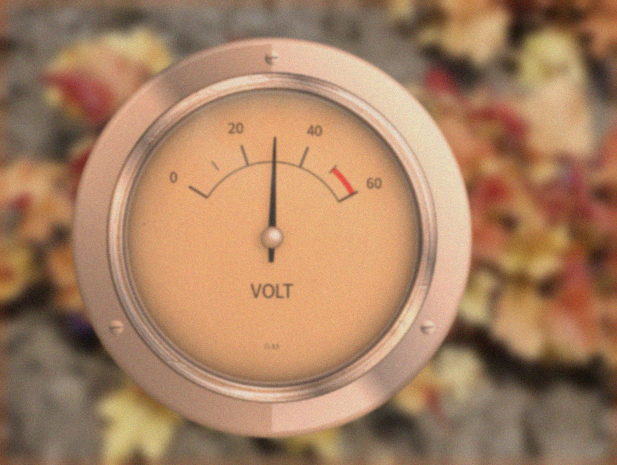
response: 30; V
